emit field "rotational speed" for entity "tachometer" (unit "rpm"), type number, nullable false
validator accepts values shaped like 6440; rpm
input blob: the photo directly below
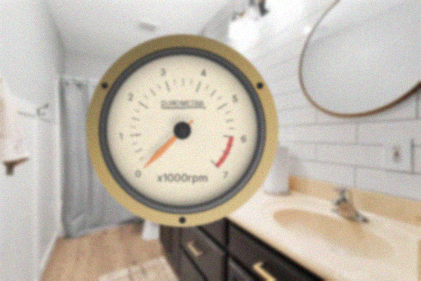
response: 0; rpm
